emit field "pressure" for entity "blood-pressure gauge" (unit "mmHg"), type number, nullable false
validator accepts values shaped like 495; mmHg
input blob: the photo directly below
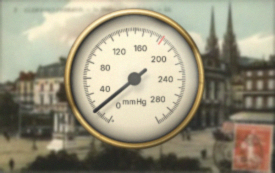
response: 20; mmHg
